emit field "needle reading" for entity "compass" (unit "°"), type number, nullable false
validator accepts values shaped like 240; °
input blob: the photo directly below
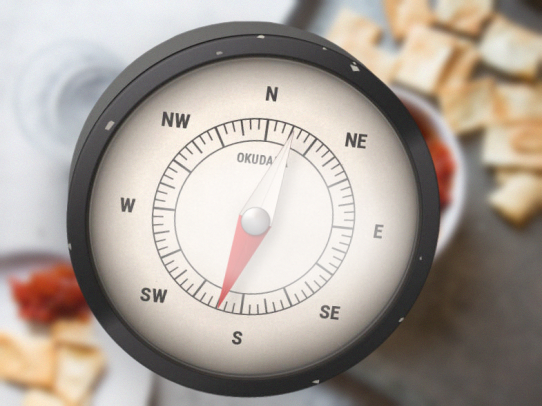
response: 195; °
